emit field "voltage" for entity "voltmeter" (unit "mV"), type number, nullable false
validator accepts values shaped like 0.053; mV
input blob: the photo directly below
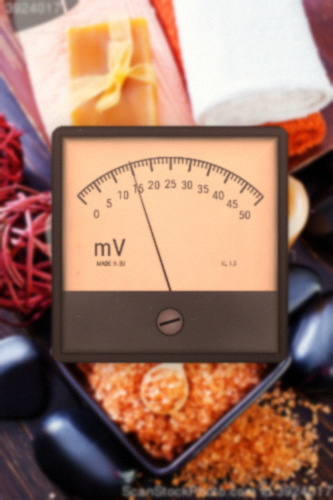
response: 15; mV
